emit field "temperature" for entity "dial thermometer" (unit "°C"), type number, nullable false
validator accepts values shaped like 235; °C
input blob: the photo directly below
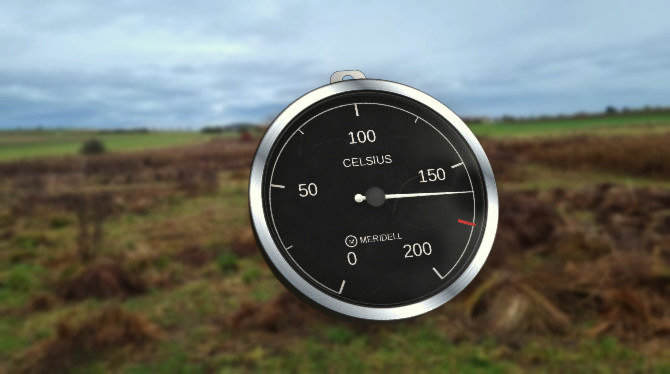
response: 162.5; °C
